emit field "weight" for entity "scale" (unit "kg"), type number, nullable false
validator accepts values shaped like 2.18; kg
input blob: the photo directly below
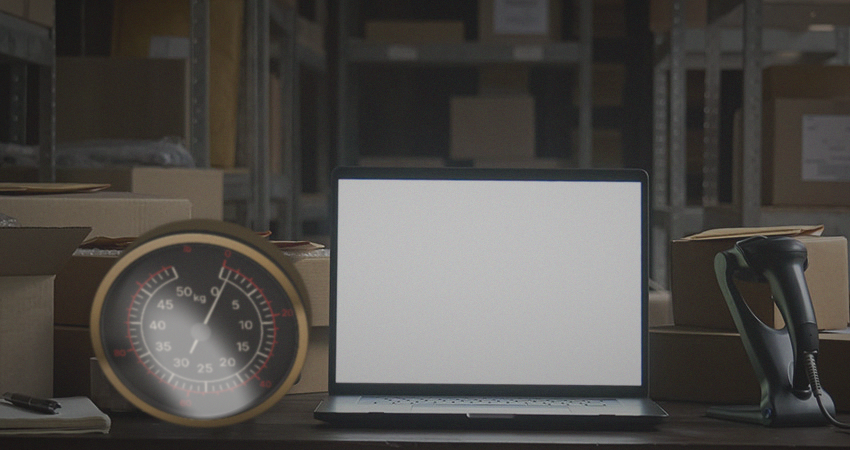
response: 1; kg
